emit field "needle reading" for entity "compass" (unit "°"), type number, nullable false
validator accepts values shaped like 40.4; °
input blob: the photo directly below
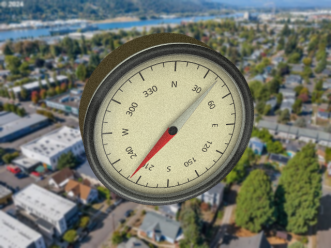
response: 220; °
